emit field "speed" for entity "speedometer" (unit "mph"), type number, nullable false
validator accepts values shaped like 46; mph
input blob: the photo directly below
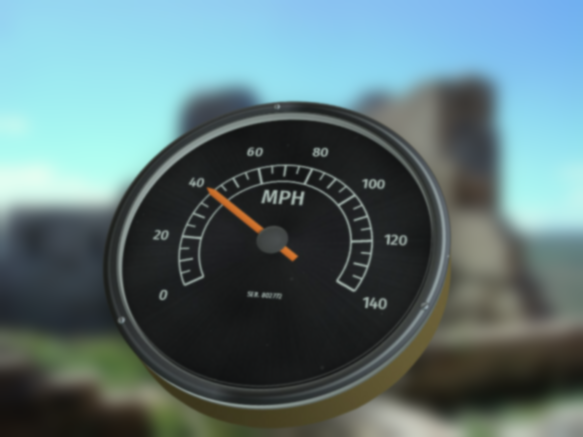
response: 40; mph
